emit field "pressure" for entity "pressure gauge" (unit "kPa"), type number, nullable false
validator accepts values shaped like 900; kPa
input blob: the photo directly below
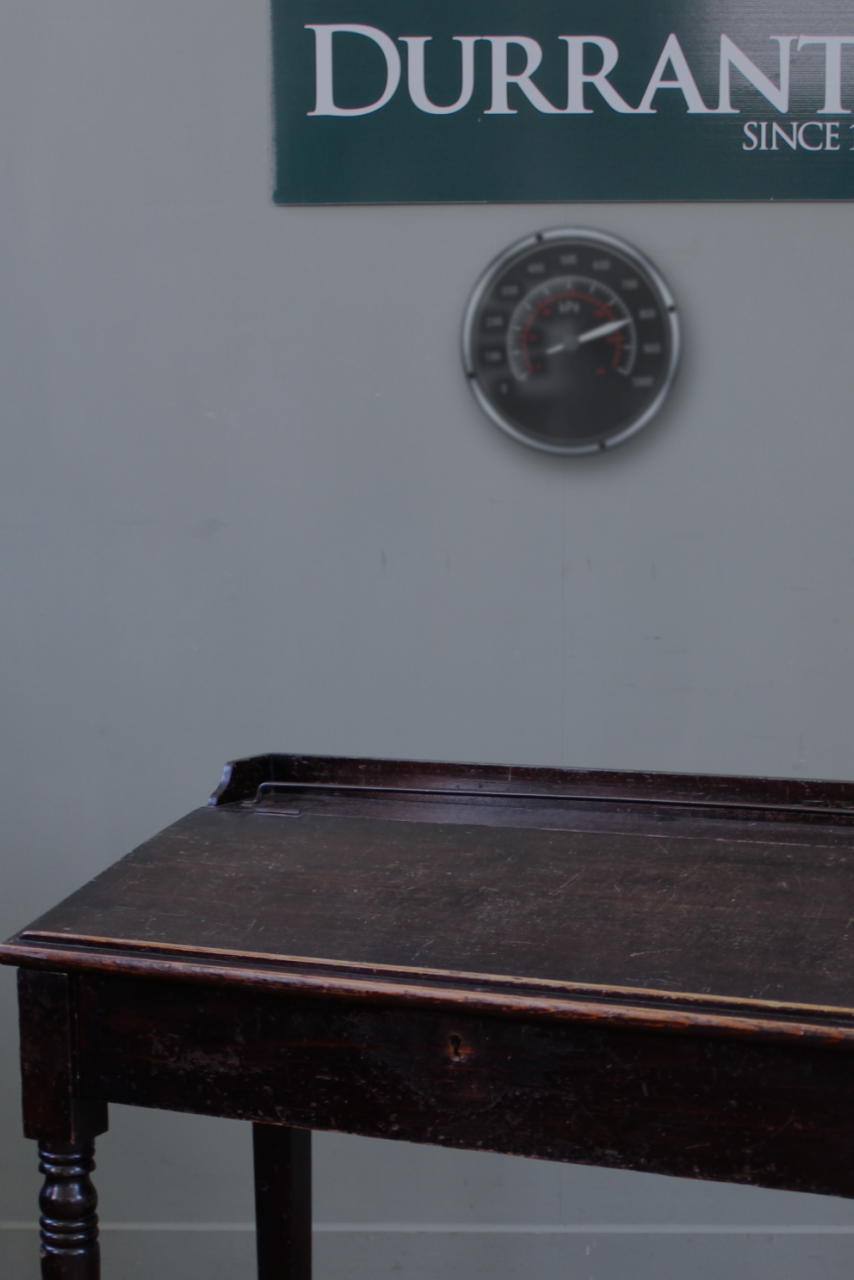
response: 800; kPa
